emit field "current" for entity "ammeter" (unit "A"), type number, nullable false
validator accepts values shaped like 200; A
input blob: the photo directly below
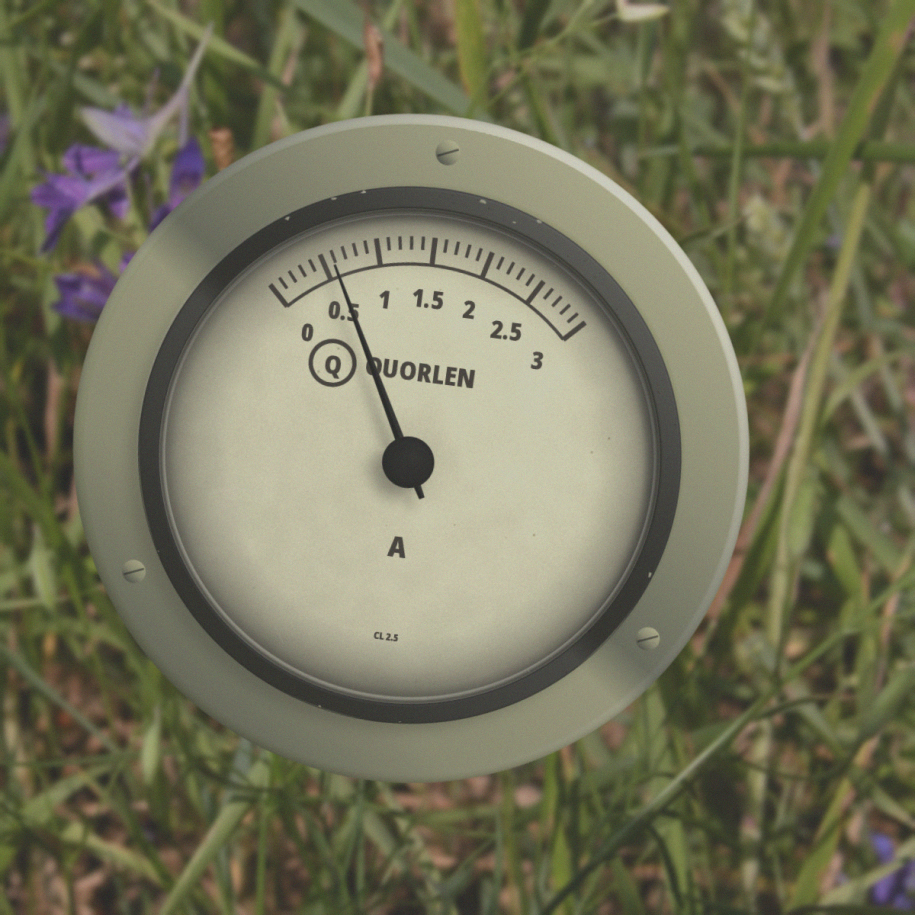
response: 0.6; A
